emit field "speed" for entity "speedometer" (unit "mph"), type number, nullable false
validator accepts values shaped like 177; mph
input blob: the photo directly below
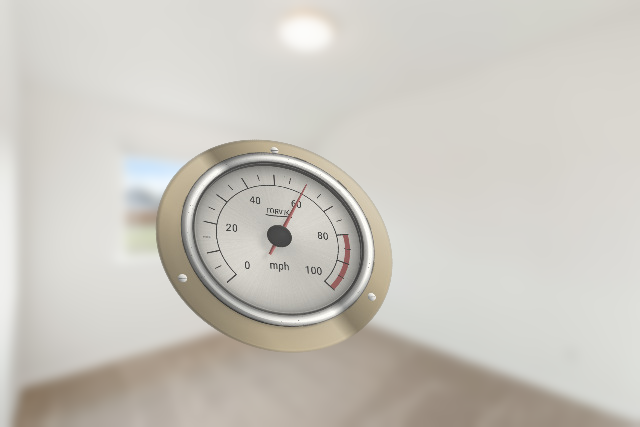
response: 60; mph
